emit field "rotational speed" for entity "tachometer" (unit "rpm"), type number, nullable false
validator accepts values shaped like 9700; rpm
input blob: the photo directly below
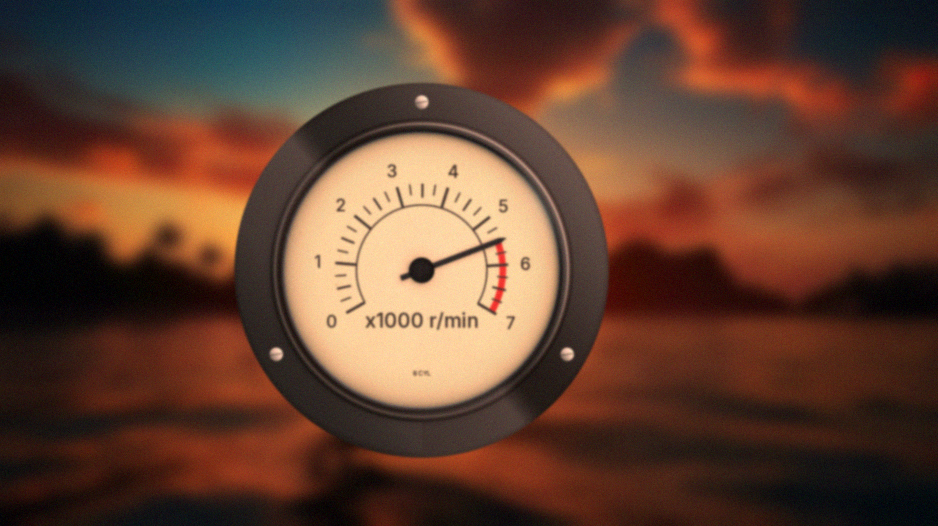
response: 5500; rpm
